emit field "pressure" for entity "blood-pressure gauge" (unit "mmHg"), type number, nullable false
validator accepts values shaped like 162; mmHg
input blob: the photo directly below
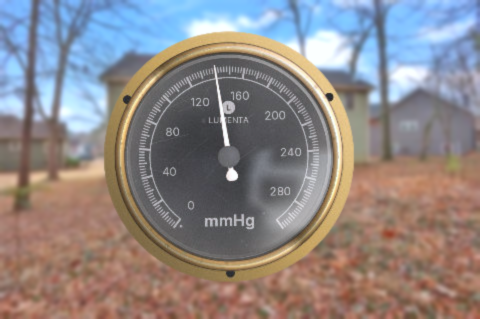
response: 140; mmHg
